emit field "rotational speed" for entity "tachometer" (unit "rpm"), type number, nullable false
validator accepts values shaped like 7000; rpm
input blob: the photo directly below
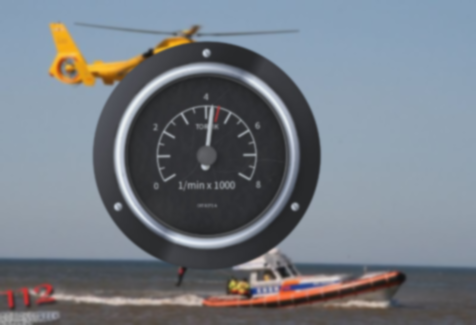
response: 4250; rpm
